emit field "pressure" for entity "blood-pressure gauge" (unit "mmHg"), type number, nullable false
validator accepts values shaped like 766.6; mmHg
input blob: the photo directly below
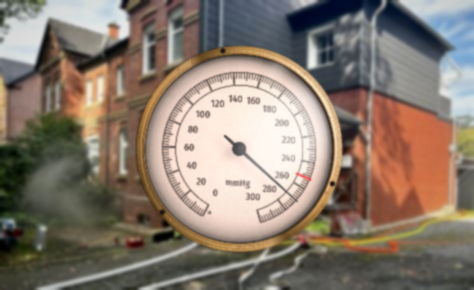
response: 270; mmHg
